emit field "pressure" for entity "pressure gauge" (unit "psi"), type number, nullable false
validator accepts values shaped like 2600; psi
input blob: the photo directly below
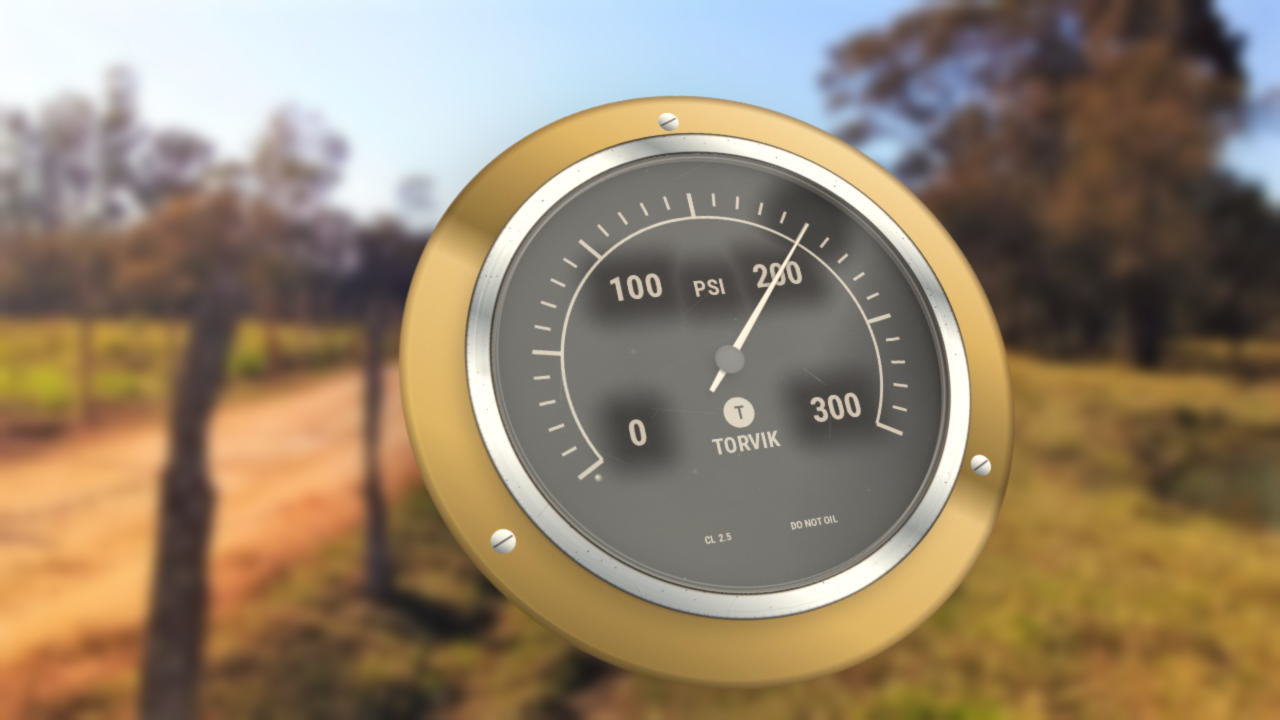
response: 200; psi
